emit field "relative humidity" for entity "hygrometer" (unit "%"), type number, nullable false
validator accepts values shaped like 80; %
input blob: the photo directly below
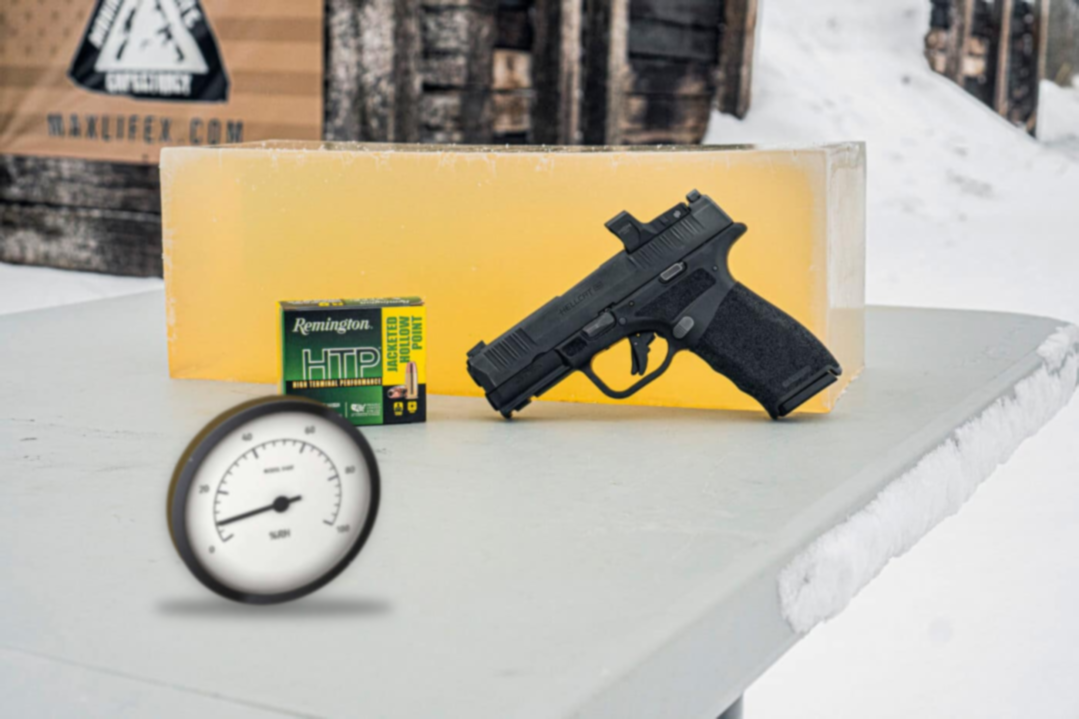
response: 8; %
